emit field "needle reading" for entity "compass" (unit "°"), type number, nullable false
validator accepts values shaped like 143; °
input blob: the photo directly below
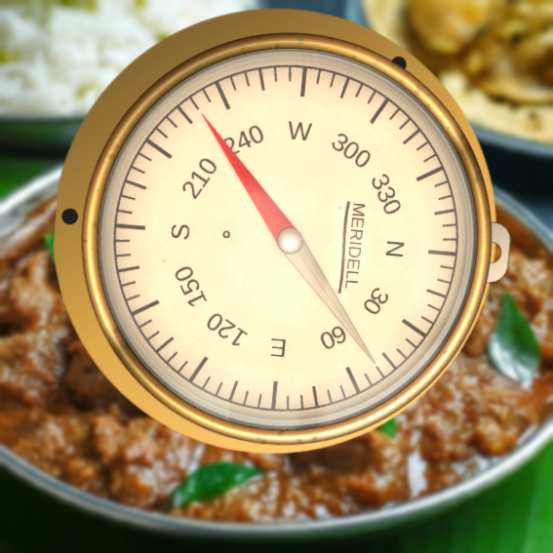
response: 230; °
